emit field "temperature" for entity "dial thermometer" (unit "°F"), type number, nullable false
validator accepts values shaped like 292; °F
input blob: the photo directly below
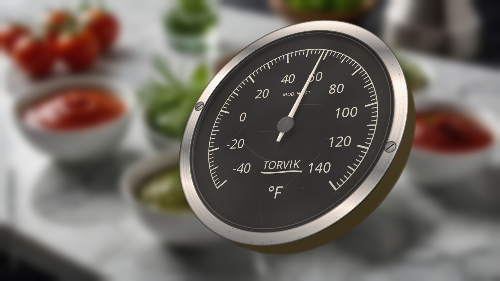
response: 60; °F
